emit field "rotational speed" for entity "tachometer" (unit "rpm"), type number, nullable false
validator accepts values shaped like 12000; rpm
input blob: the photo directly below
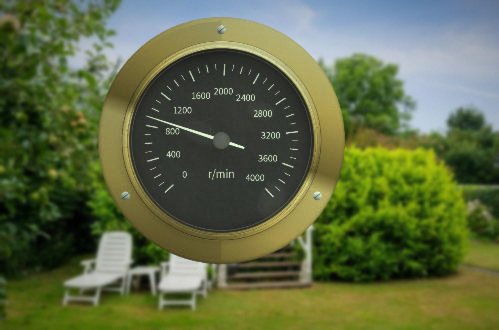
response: 900; rpm
